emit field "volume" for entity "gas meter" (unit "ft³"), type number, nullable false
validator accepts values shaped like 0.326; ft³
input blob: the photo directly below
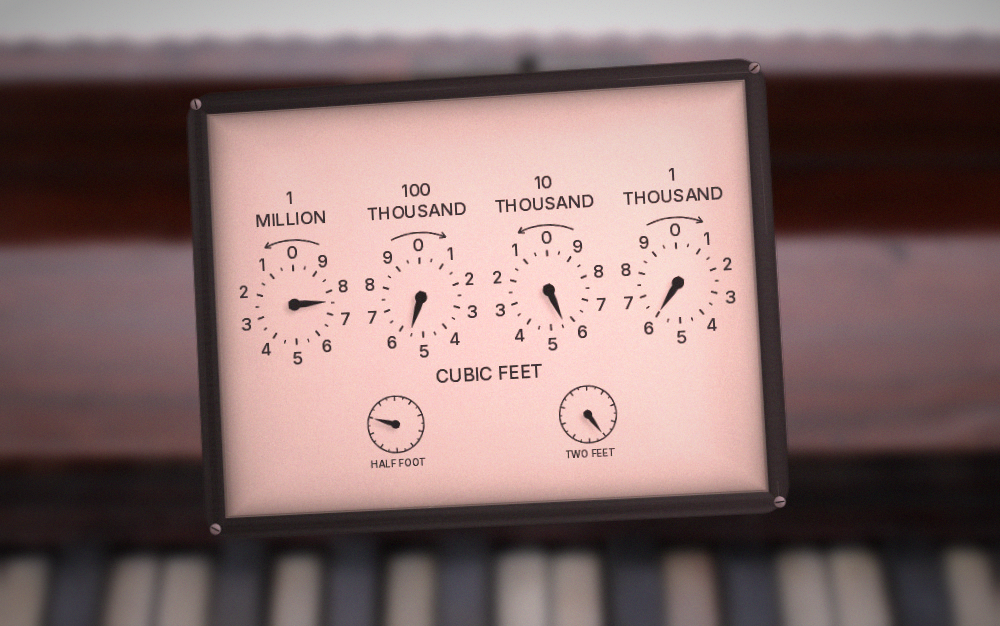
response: 755600; ft³
